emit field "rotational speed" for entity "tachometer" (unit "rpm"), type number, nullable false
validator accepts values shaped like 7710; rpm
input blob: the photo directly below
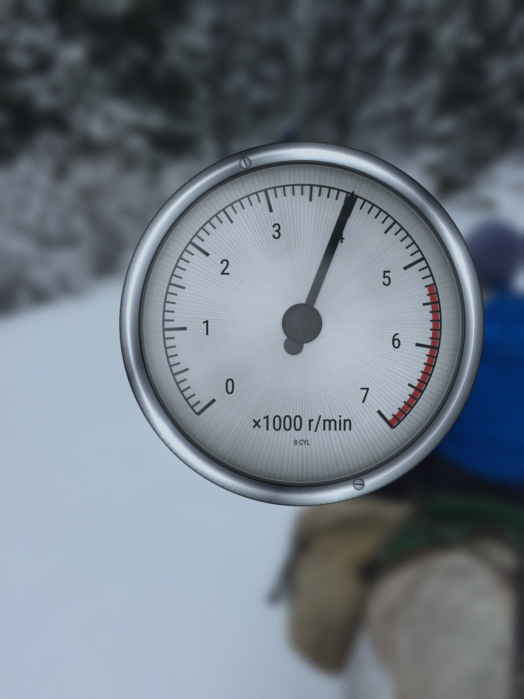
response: 3950; rpm
